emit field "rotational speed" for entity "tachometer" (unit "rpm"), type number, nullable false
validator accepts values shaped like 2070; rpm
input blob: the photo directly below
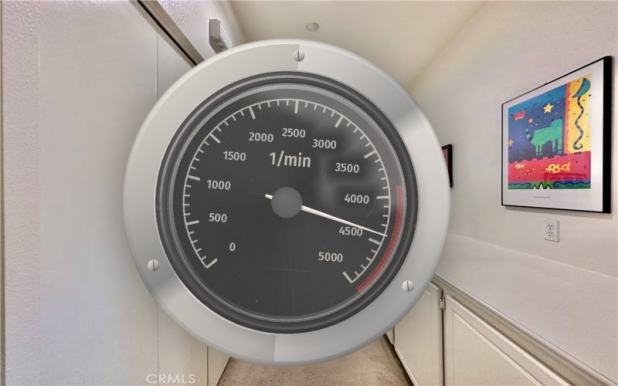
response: 4400; rpm
